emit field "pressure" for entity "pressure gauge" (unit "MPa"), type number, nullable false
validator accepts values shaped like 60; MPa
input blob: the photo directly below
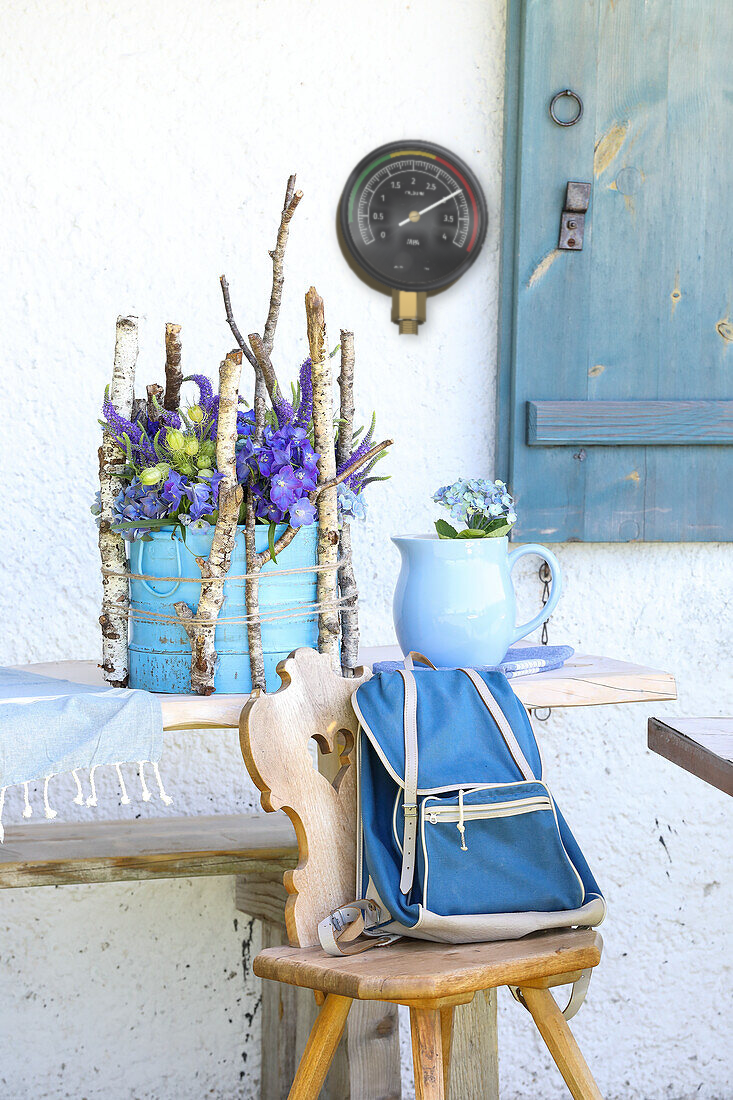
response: 3; MPa
